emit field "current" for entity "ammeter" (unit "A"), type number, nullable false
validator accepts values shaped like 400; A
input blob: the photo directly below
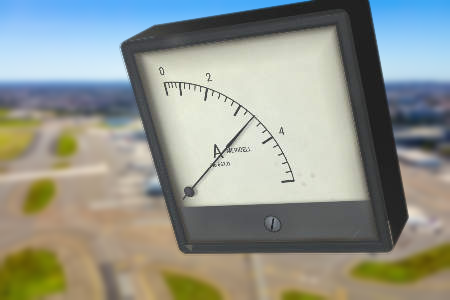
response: 3.4; A
